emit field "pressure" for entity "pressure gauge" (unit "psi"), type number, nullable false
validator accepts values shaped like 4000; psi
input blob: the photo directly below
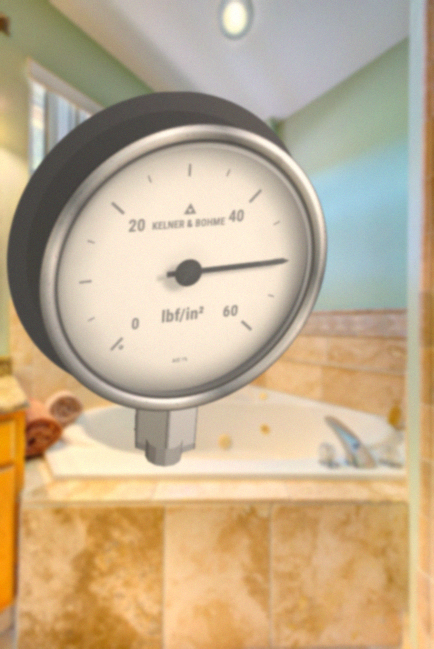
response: 50; psi
